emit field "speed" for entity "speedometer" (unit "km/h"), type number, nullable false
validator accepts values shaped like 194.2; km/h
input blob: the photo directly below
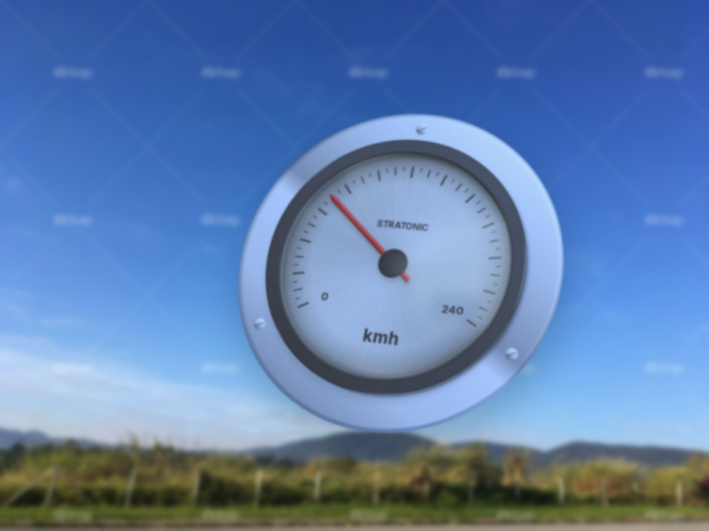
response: 70; km/h
